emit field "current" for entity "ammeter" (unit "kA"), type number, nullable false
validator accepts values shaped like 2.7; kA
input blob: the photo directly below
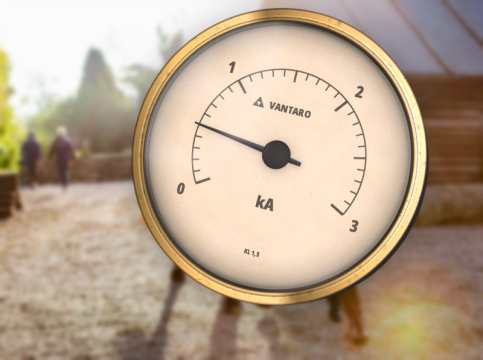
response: 0.5; kA
